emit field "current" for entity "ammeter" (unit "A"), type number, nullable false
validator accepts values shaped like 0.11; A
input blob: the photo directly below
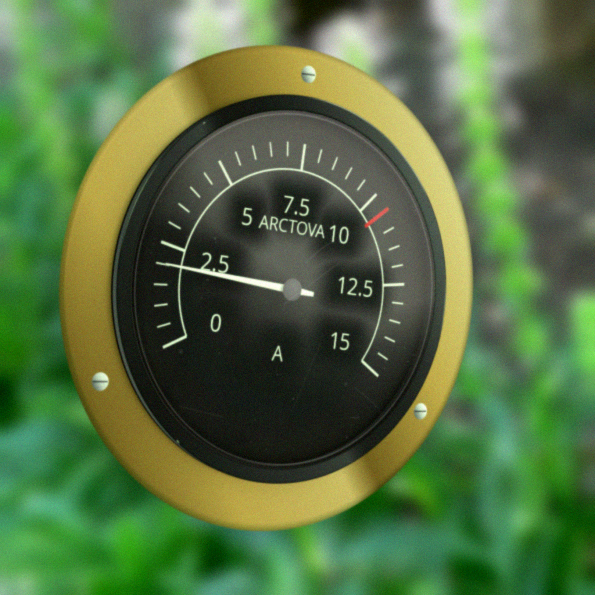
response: 2; A
